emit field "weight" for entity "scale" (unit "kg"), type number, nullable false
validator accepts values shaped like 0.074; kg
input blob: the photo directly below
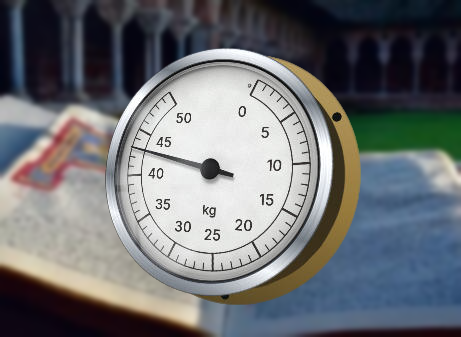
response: 43; kg
